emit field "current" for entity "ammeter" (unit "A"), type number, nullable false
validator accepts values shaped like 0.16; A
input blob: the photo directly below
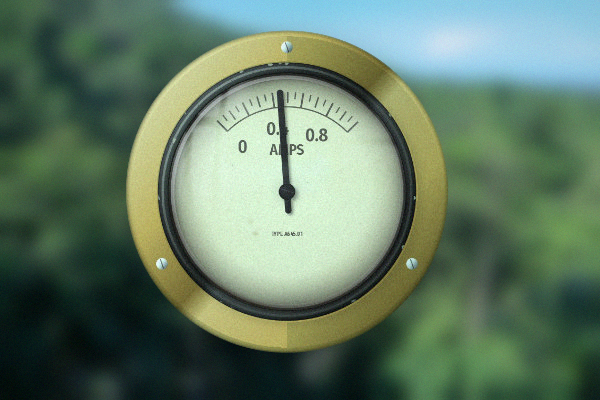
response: 0.45; A
